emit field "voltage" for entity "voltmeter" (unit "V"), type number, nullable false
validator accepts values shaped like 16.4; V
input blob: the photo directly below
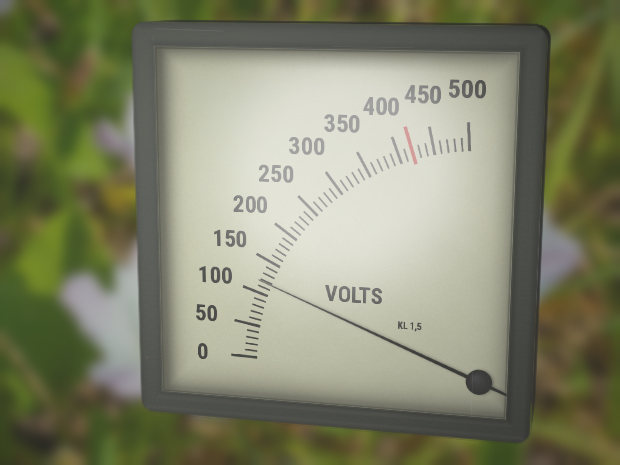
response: 120; V
